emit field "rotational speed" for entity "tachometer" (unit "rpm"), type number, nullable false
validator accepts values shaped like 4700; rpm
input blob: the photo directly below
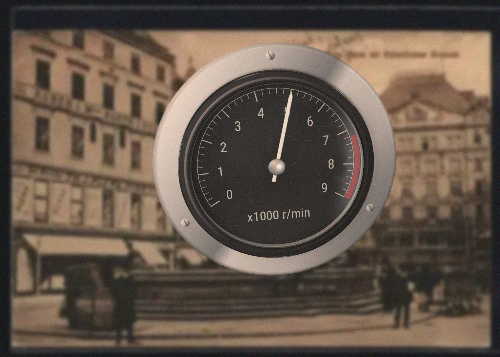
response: 5000; rpm
